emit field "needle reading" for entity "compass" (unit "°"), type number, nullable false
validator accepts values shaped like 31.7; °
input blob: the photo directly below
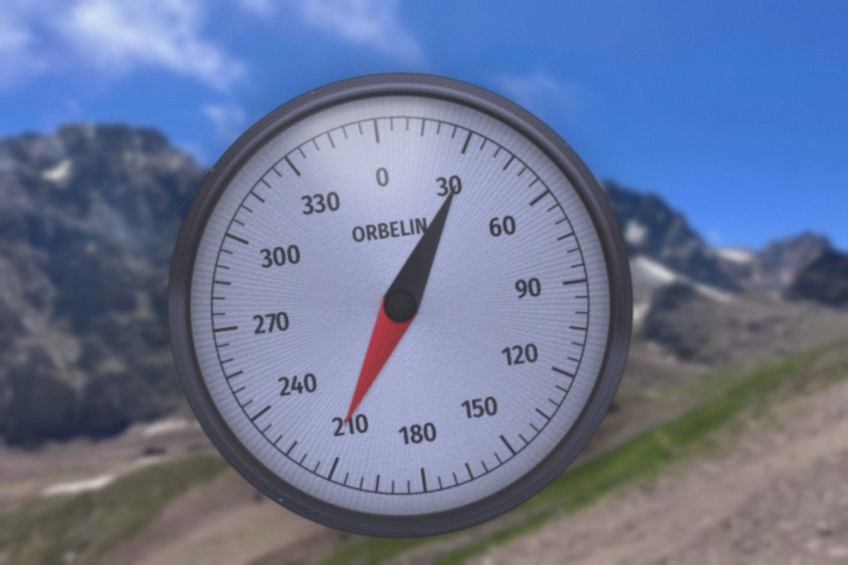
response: 212.5; °
